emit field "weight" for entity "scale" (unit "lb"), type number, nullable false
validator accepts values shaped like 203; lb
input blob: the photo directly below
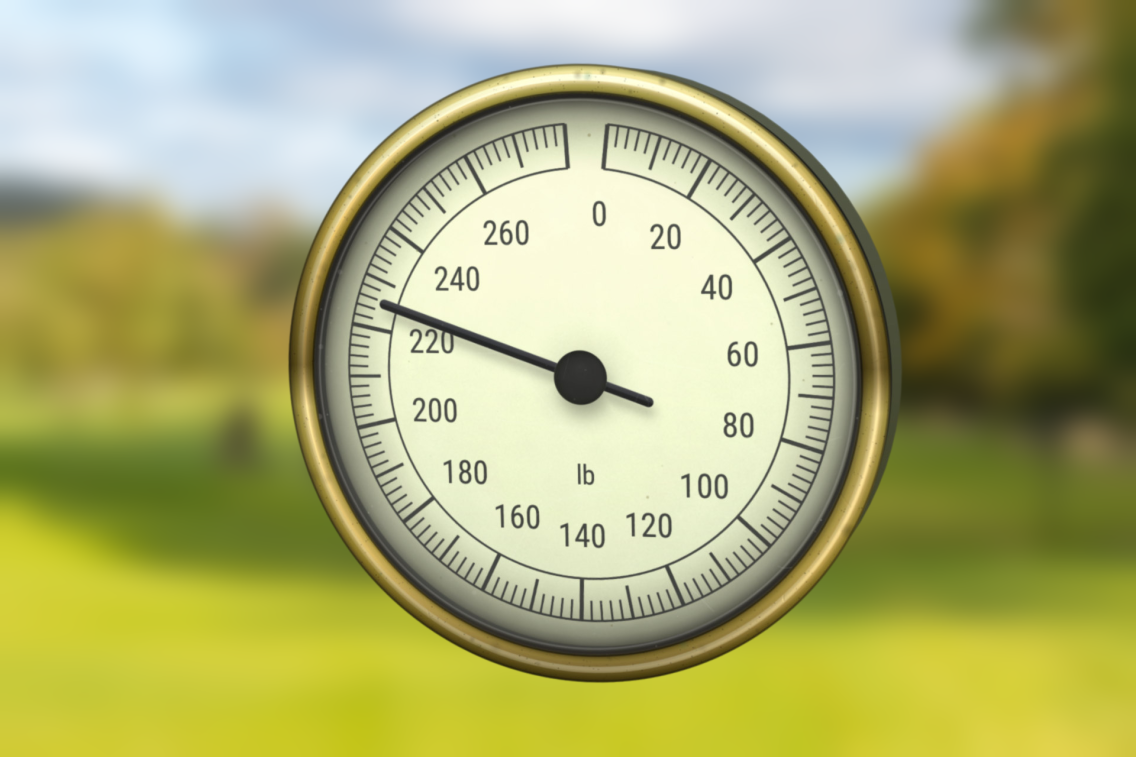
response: 226; lb
